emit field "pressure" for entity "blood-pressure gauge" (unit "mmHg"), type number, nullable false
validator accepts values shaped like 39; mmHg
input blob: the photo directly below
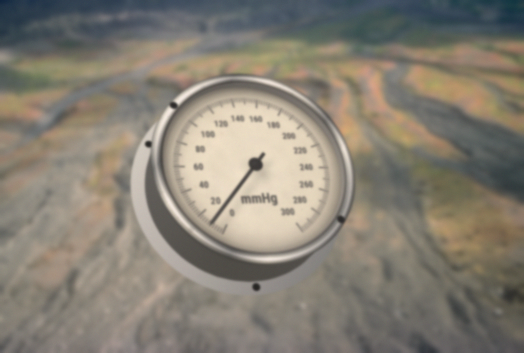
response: 10; mmHg
